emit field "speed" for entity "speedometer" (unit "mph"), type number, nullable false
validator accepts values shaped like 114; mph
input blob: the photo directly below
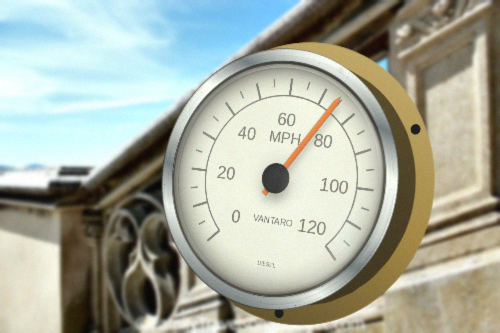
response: 75; mph
